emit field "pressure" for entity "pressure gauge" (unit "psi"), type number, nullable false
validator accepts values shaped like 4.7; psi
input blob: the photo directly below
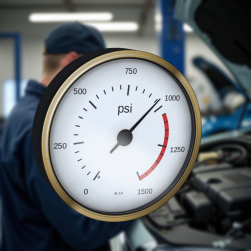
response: 950; psi
